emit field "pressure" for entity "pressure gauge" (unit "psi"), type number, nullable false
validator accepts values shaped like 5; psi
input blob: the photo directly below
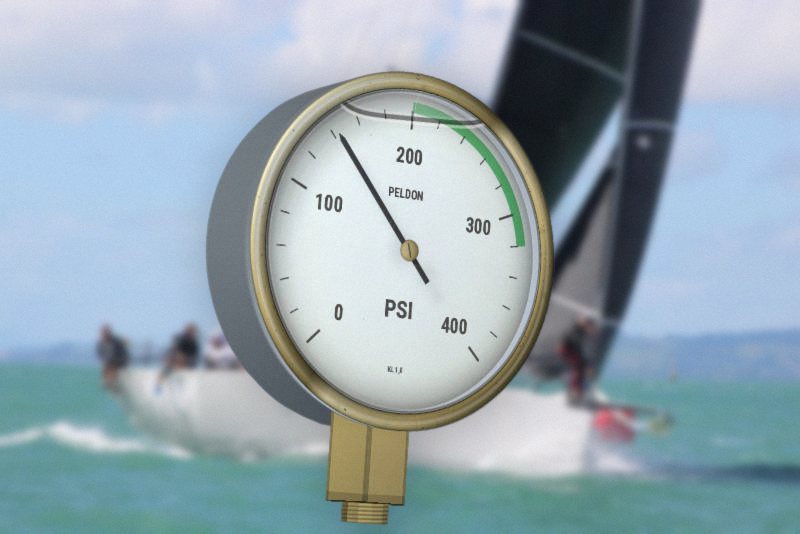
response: 140; psi
